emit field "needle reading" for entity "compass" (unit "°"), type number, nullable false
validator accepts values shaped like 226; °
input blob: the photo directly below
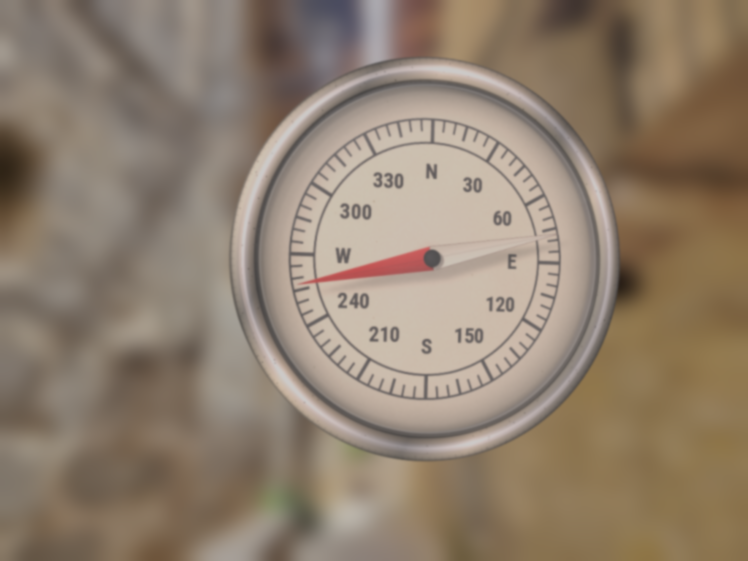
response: 257.5; °
